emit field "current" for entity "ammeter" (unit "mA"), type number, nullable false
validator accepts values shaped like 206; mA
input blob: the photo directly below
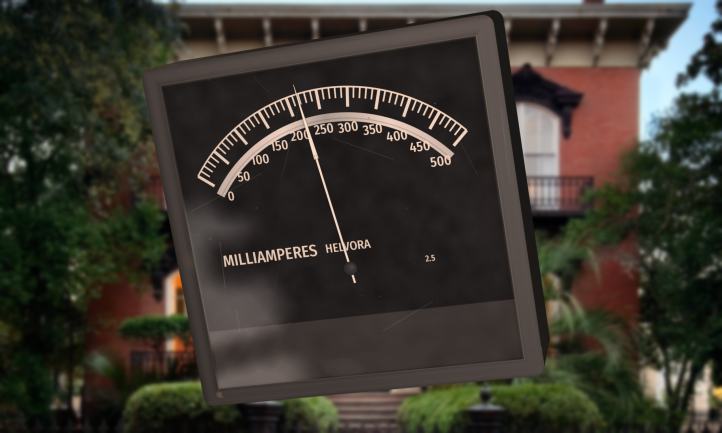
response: 220; mA
